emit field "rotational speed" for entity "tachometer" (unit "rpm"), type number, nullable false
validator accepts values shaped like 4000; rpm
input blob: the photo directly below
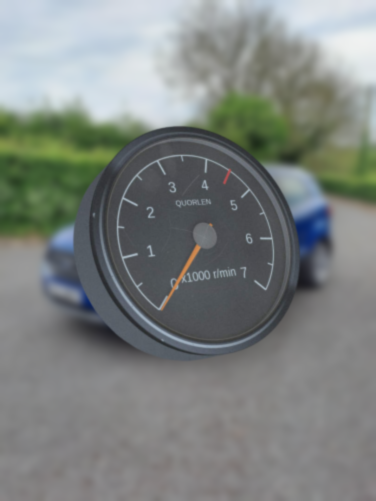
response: 0; rpm
